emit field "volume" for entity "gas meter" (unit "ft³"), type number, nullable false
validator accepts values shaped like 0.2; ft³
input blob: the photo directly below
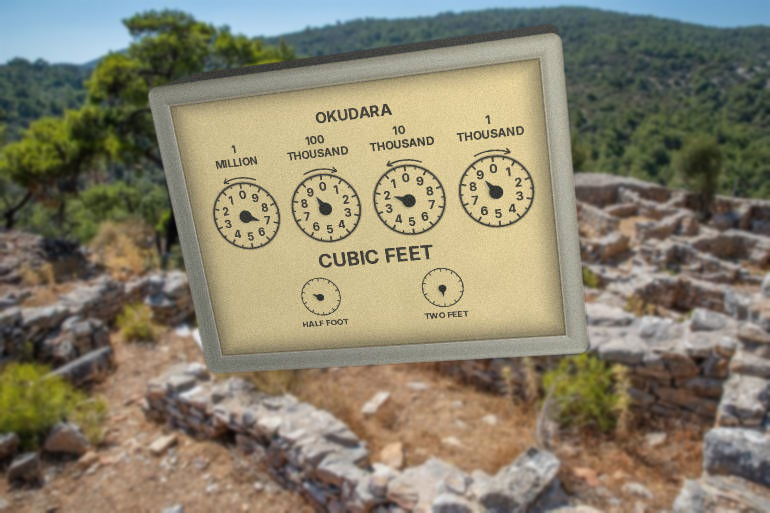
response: 691900; ft³
